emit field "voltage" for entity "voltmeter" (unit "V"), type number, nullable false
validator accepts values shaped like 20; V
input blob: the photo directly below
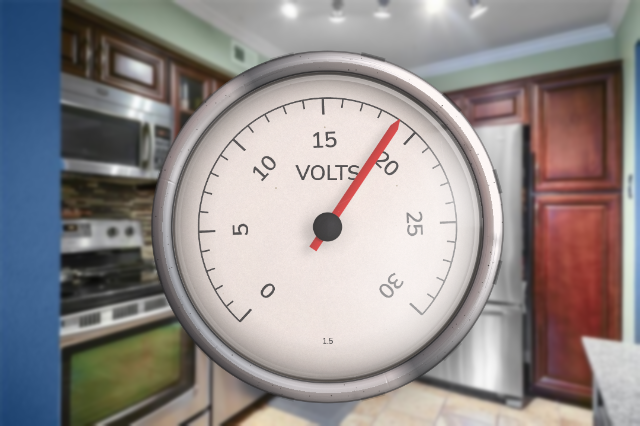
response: 19; V
